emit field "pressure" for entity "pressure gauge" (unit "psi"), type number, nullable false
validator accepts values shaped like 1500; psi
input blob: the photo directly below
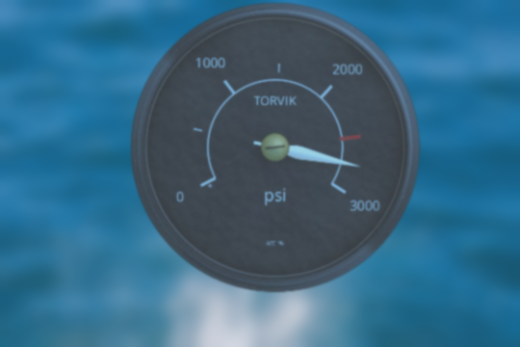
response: 2750; psi
